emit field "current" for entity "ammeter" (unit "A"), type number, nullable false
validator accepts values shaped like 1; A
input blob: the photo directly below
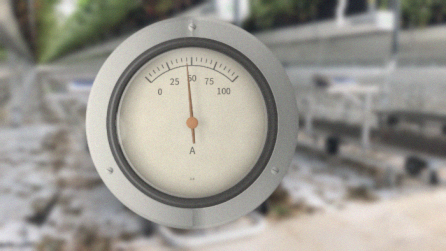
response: 45; A
